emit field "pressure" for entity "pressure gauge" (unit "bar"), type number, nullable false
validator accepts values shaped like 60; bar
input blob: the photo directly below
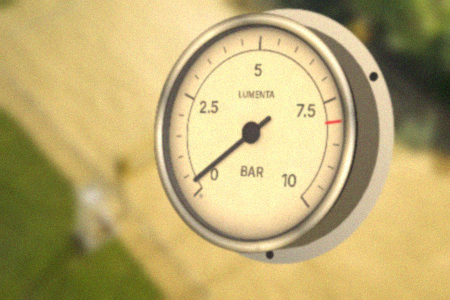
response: 0.25; bar
